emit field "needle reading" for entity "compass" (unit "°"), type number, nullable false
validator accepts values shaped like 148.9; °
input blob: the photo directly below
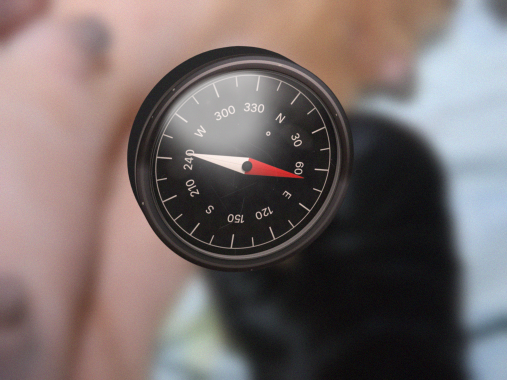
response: 67.5; °
